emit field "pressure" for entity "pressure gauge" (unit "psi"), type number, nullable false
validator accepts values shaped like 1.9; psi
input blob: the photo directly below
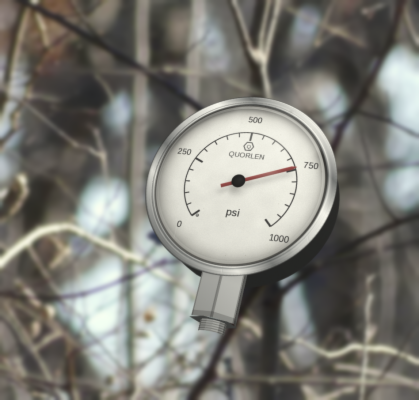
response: 750; psi
